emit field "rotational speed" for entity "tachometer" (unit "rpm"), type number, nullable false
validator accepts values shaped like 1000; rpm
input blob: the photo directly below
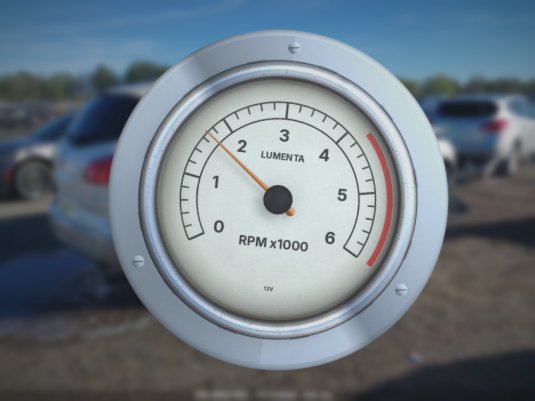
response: 1700; rpm
